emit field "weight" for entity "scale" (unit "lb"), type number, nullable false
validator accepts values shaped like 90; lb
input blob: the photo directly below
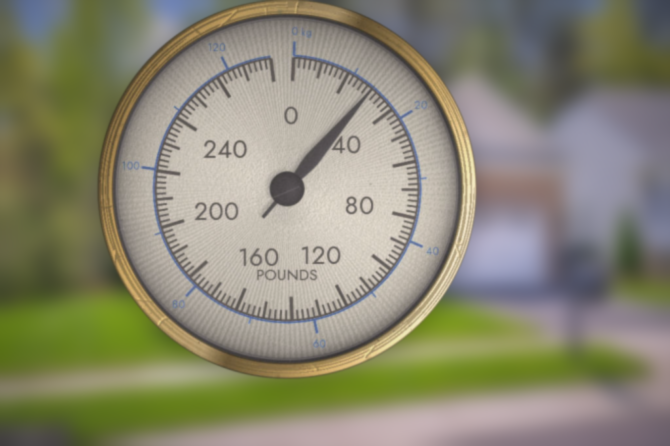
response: 30; lb
